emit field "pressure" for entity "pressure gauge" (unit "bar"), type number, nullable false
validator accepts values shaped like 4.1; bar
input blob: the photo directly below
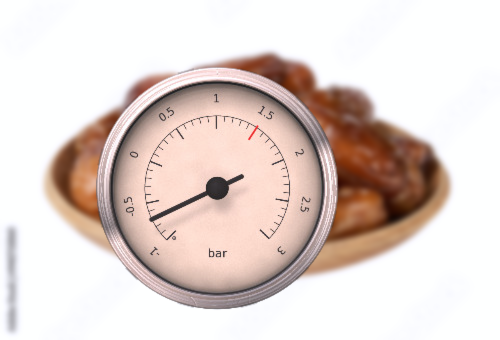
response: -0.7; bar
